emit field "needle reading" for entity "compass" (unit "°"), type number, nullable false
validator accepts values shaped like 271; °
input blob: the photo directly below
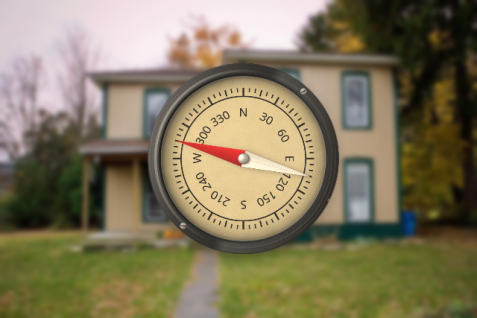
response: 285; °
